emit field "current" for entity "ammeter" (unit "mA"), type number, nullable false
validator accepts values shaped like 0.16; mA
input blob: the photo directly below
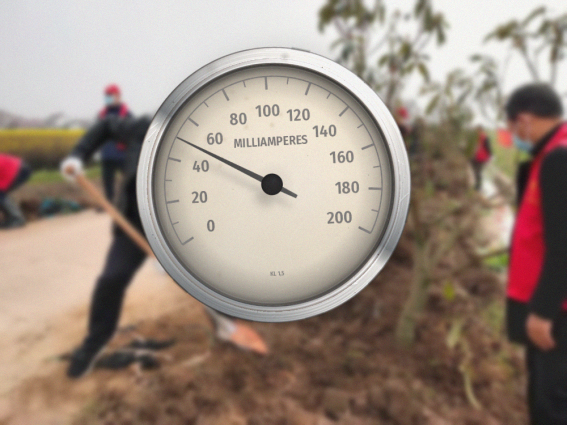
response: 50; mA
